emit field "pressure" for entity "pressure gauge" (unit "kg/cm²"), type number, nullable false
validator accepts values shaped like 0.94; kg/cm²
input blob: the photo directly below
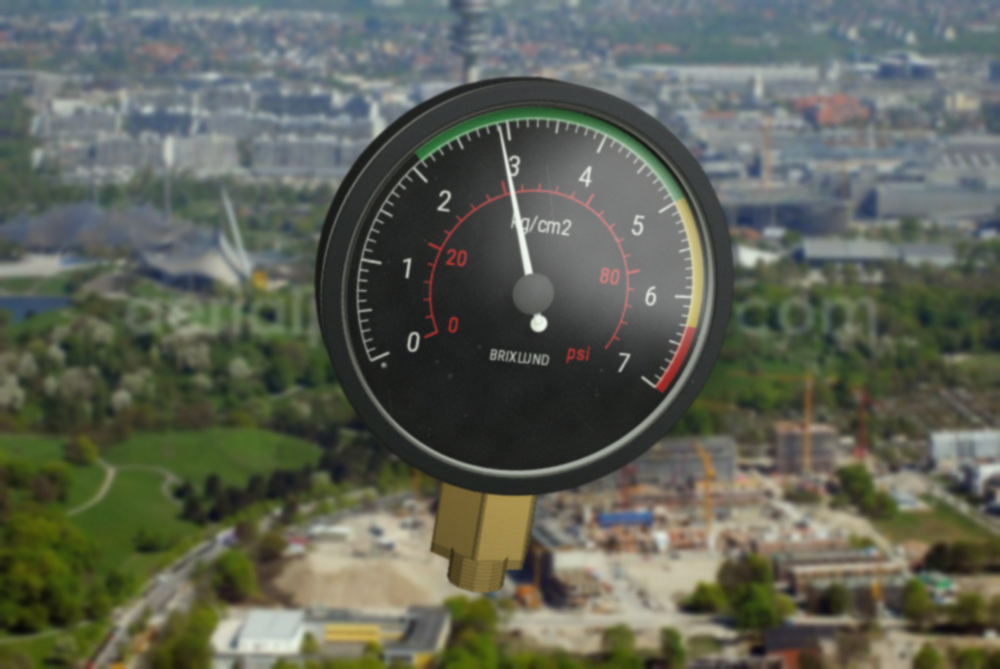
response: 2.9; kg/cm²
